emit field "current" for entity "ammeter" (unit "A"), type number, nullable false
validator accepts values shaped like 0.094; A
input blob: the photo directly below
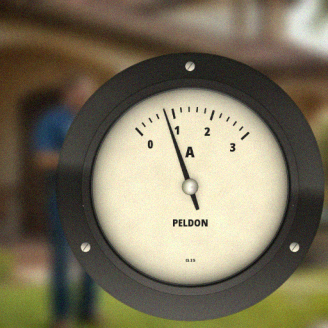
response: 0.8; A
